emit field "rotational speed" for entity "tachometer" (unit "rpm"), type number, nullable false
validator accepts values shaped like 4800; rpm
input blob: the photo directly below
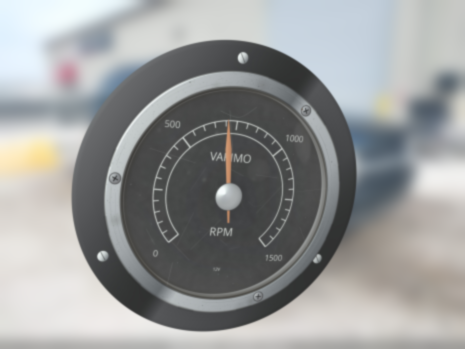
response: 700; rpm
